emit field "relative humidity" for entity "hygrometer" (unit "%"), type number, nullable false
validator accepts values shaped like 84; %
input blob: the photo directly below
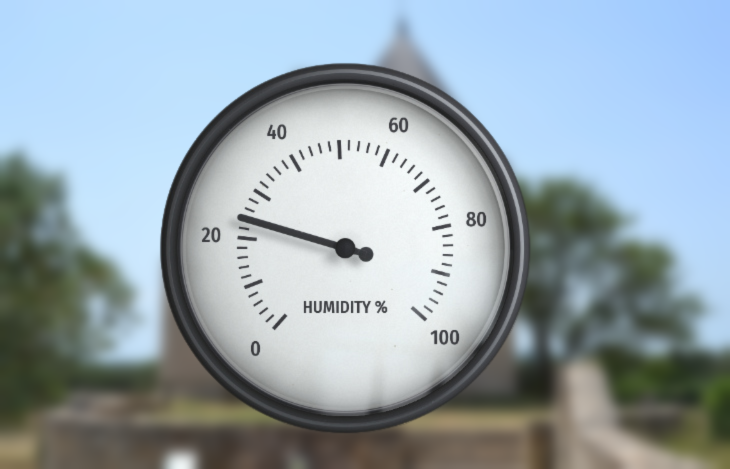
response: 24; %
